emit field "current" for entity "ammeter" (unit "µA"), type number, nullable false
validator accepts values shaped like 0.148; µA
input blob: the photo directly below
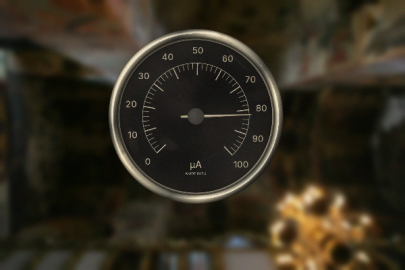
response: 82; µA
